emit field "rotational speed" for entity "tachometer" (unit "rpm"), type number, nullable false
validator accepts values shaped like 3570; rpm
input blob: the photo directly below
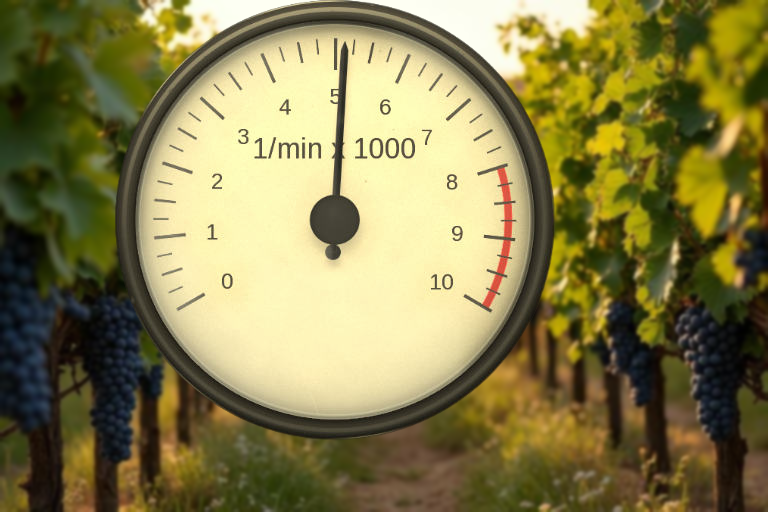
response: 5125; rpm
